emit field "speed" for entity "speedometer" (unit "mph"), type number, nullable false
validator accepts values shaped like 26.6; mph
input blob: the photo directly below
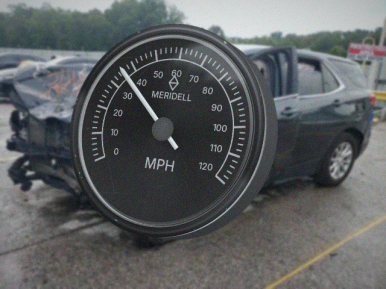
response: 36; mph
